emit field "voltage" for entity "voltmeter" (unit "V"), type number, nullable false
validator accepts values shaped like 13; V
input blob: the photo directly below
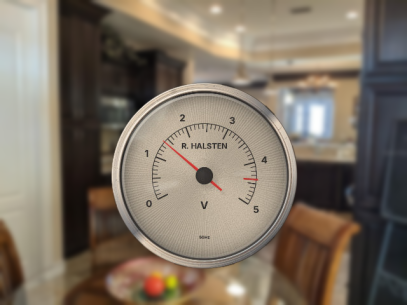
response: 1.4; V
